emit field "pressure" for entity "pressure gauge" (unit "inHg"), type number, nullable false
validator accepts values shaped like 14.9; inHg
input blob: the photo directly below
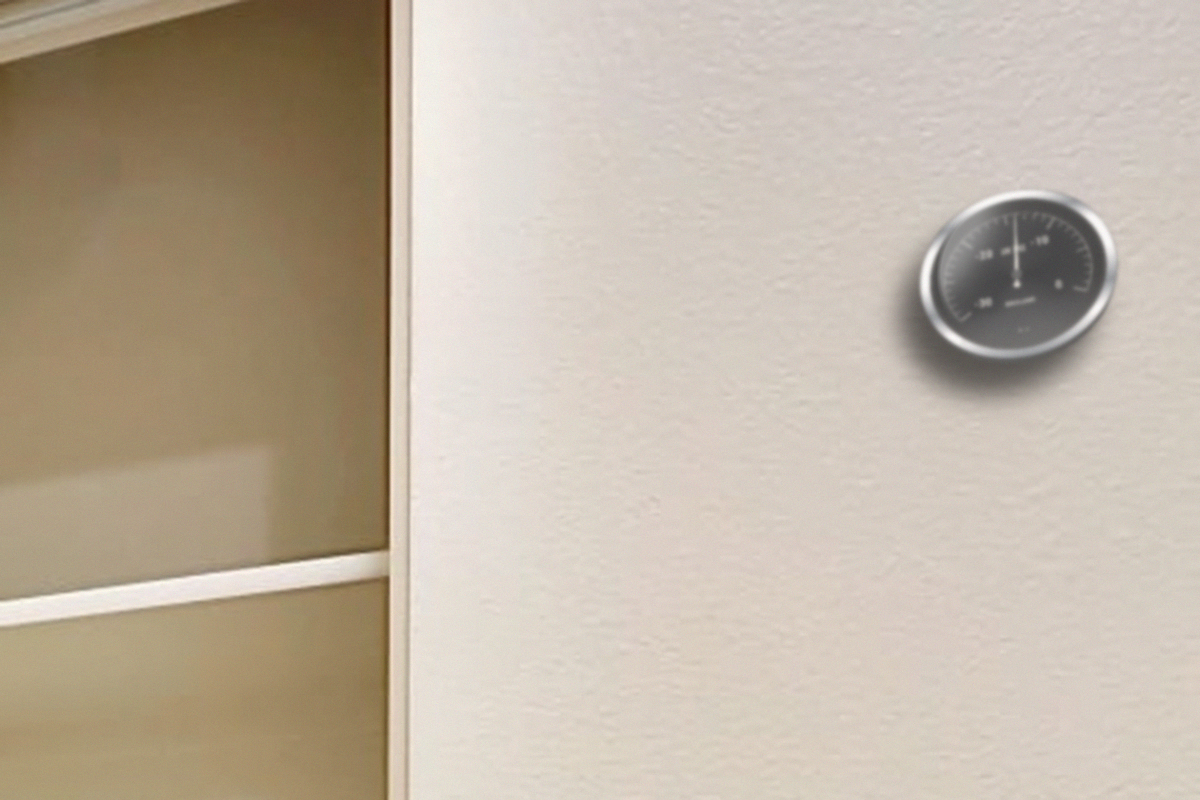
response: -14; inHg
